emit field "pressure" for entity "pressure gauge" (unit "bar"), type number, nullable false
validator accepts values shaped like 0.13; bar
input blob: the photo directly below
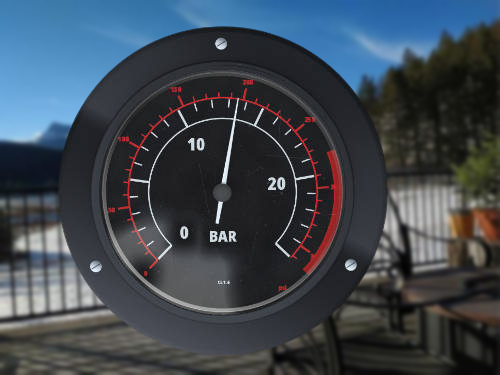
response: 13.5; bar
